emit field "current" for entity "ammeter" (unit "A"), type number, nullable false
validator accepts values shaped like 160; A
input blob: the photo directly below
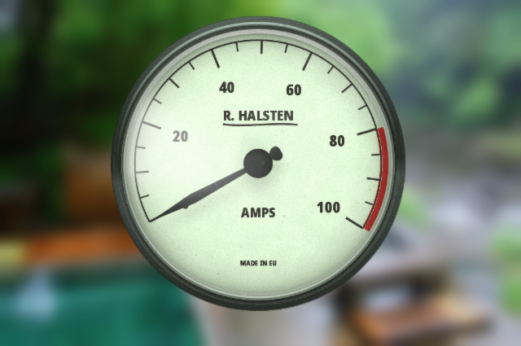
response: 0; A
